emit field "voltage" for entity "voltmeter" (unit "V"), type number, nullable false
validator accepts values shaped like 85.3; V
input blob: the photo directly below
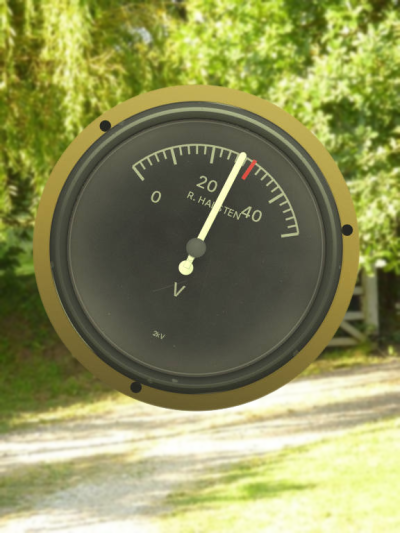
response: 27; V
